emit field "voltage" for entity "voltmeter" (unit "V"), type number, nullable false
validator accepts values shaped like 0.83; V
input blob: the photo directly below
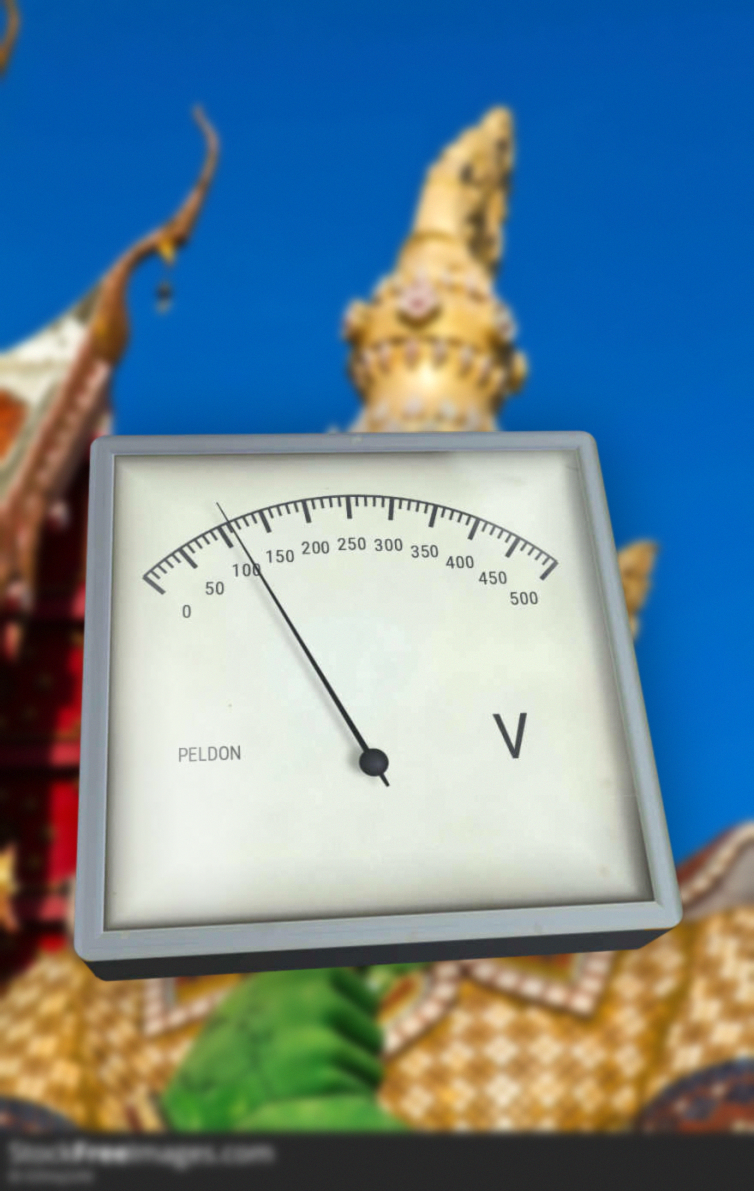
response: 110; V
